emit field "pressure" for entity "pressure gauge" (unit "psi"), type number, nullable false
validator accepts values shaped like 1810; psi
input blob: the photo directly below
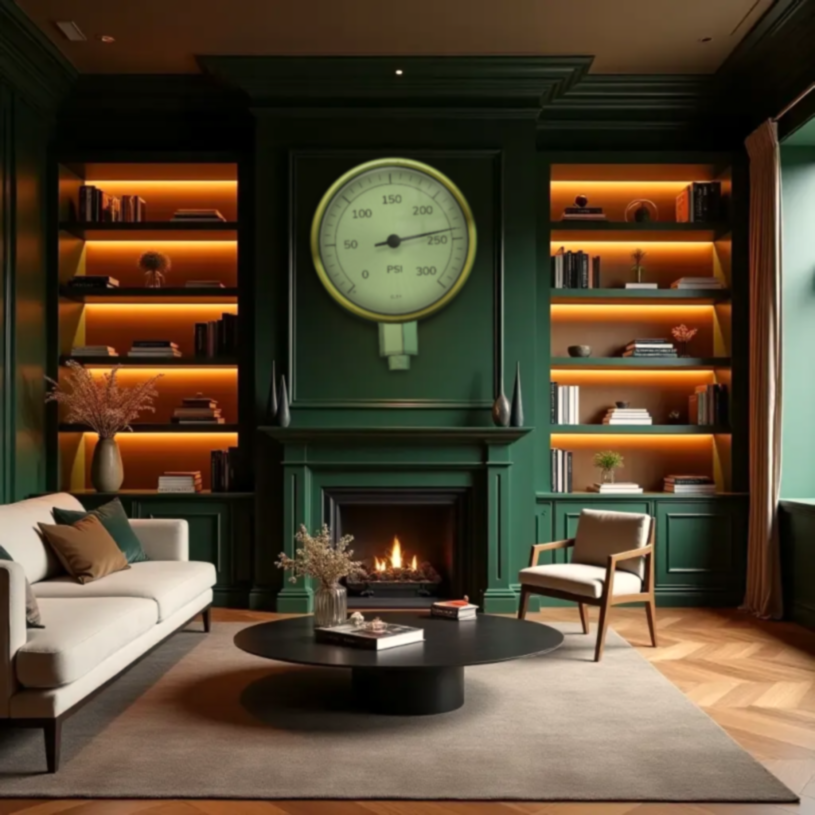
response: 240; psi
